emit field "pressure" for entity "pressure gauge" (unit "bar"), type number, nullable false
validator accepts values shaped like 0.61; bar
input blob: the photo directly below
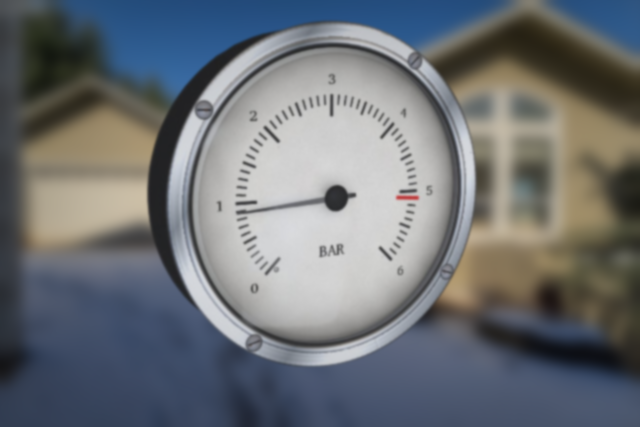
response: 0.9; bar
